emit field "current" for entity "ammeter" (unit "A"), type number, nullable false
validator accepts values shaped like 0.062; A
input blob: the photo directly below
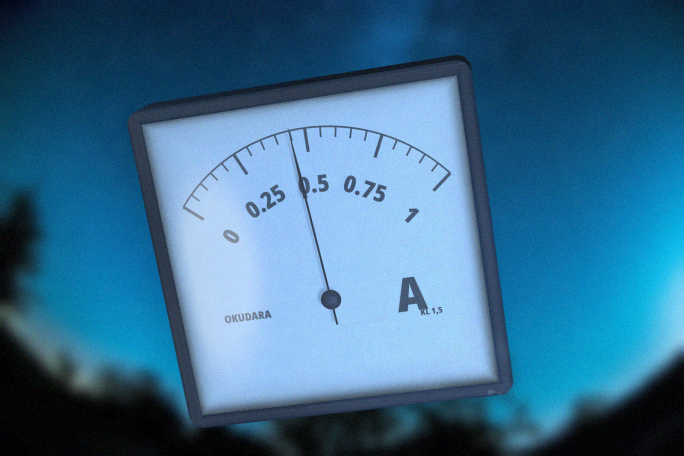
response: 0.45; A
